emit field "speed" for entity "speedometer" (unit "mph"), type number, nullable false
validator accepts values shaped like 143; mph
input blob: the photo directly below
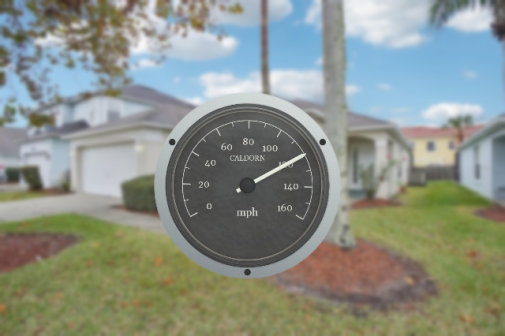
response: 120; mph
